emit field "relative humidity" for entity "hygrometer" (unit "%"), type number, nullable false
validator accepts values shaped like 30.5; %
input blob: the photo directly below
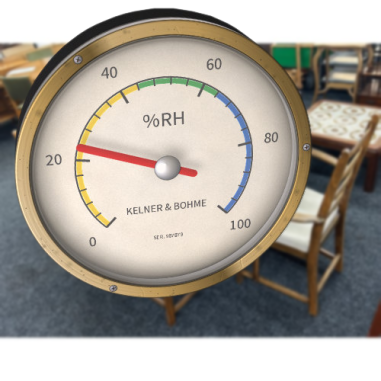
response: 24; %
